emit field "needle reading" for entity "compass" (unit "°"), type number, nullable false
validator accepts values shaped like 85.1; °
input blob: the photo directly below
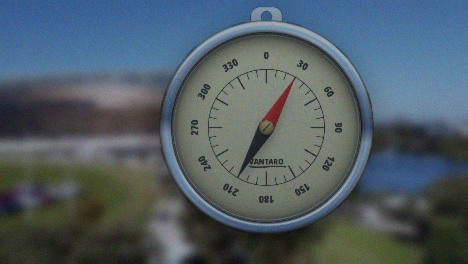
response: 30; °
